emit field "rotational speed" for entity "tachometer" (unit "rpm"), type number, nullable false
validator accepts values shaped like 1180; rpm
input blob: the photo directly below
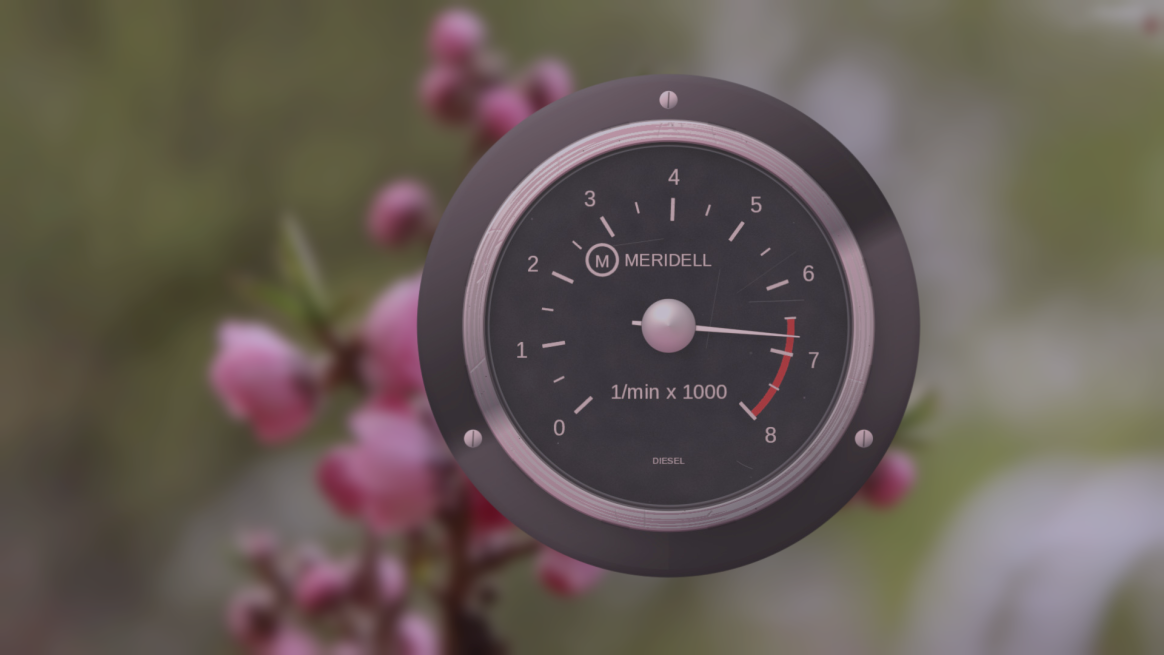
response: 6750; rpm
